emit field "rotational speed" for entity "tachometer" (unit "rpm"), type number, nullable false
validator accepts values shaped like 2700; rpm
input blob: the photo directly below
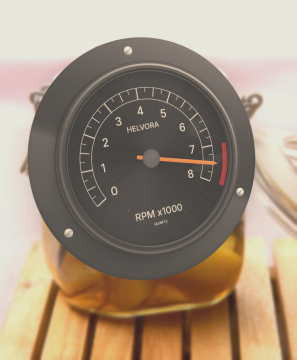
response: 7500; rpm
